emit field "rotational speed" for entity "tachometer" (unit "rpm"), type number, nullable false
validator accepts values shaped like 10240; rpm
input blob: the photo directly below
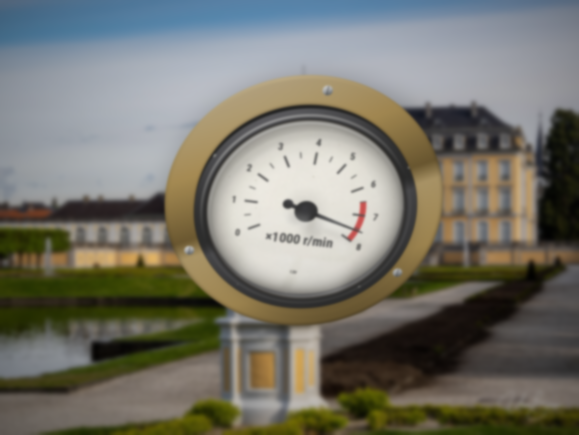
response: 7500; rpm
